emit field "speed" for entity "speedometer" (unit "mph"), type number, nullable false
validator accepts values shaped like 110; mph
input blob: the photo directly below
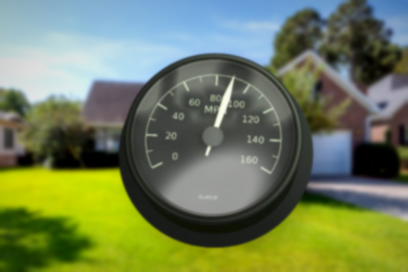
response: 90; mph
